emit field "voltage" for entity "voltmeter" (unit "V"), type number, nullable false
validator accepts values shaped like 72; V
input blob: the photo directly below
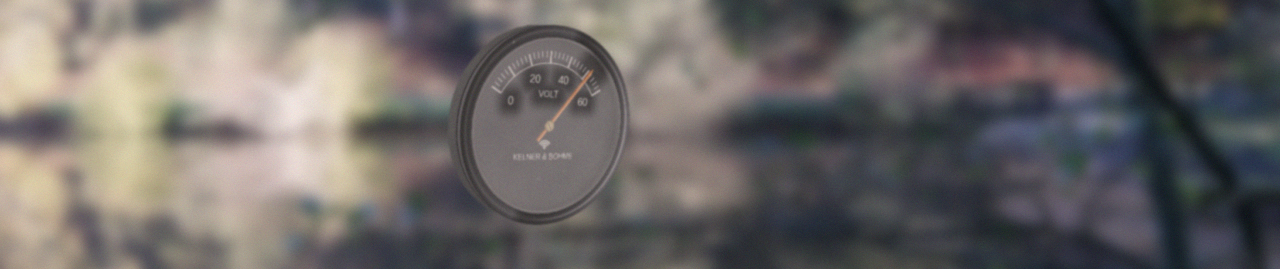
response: 50; V
